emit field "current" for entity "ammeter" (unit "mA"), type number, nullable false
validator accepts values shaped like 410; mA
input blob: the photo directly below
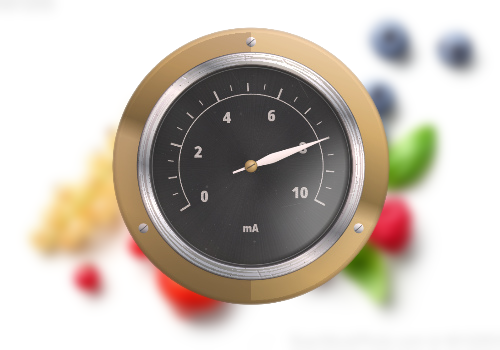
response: 8; mA
